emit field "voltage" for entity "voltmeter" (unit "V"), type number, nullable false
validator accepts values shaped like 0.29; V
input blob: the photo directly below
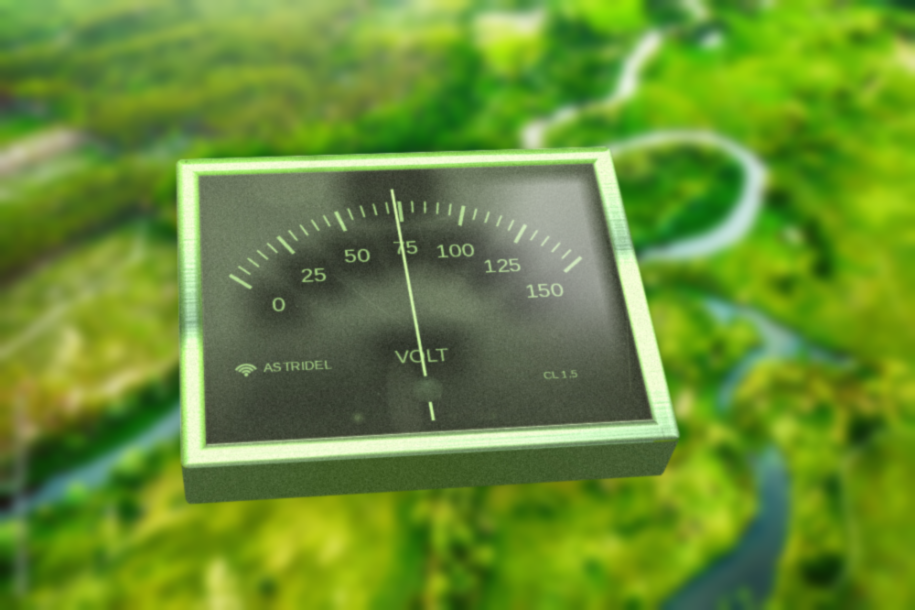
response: 72.5; V
